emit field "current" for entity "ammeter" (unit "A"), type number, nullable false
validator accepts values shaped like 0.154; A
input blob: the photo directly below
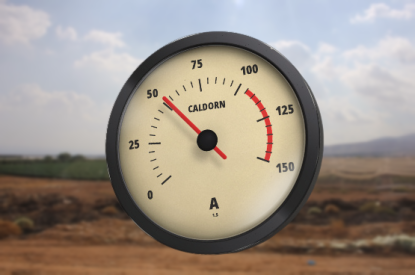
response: 52.5; A
